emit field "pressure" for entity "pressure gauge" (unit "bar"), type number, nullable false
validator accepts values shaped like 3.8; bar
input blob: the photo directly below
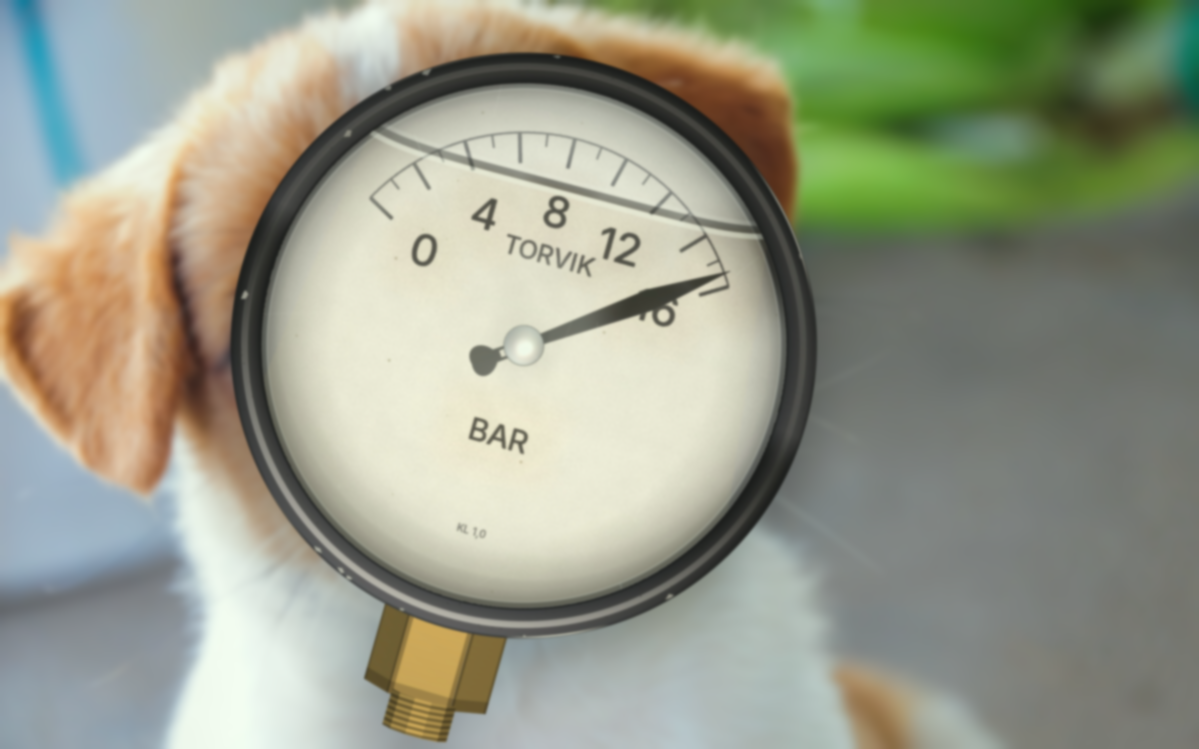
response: 15.5; bar
